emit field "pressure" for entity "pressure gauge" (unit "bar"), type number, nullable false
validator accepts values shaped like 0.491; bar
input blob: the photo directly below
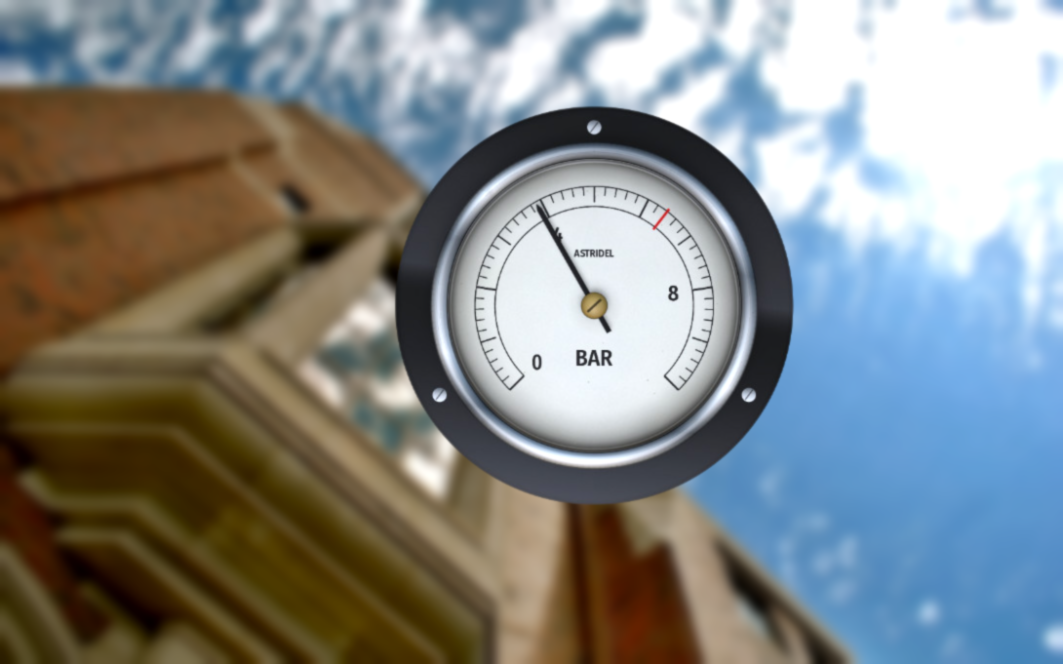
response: 3.9; bar
